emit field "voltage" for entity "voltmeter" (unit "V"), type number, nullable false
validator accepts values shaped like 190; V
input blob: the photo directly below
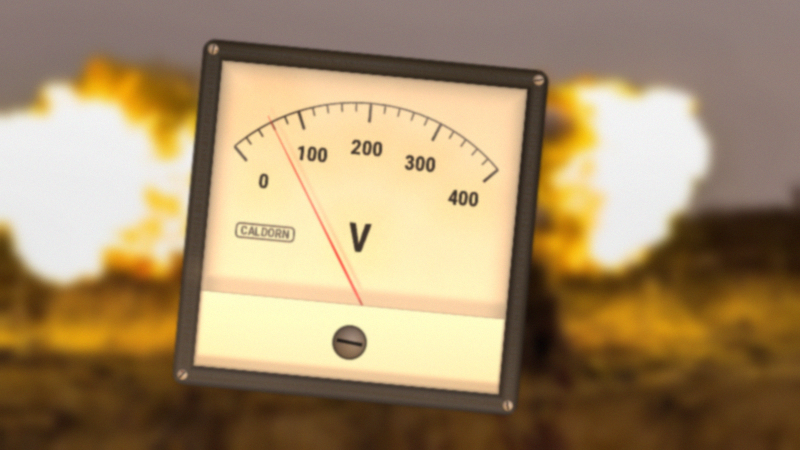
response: 60; V
